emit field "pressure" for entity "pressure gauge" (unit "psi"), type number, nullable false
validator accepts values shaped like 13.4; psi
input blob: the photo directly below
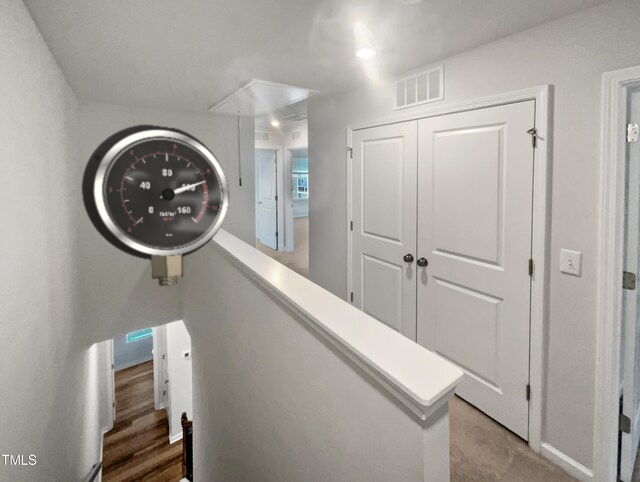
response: 120; psi
